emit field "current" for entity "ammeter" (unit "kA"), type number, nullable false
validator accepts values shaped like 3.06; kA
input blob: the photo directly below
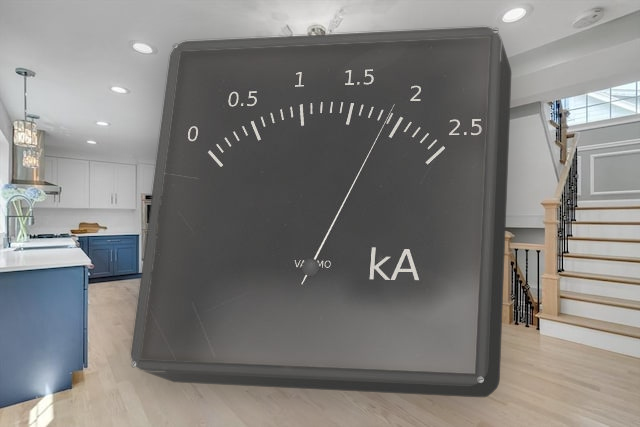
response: 1.9; kA
